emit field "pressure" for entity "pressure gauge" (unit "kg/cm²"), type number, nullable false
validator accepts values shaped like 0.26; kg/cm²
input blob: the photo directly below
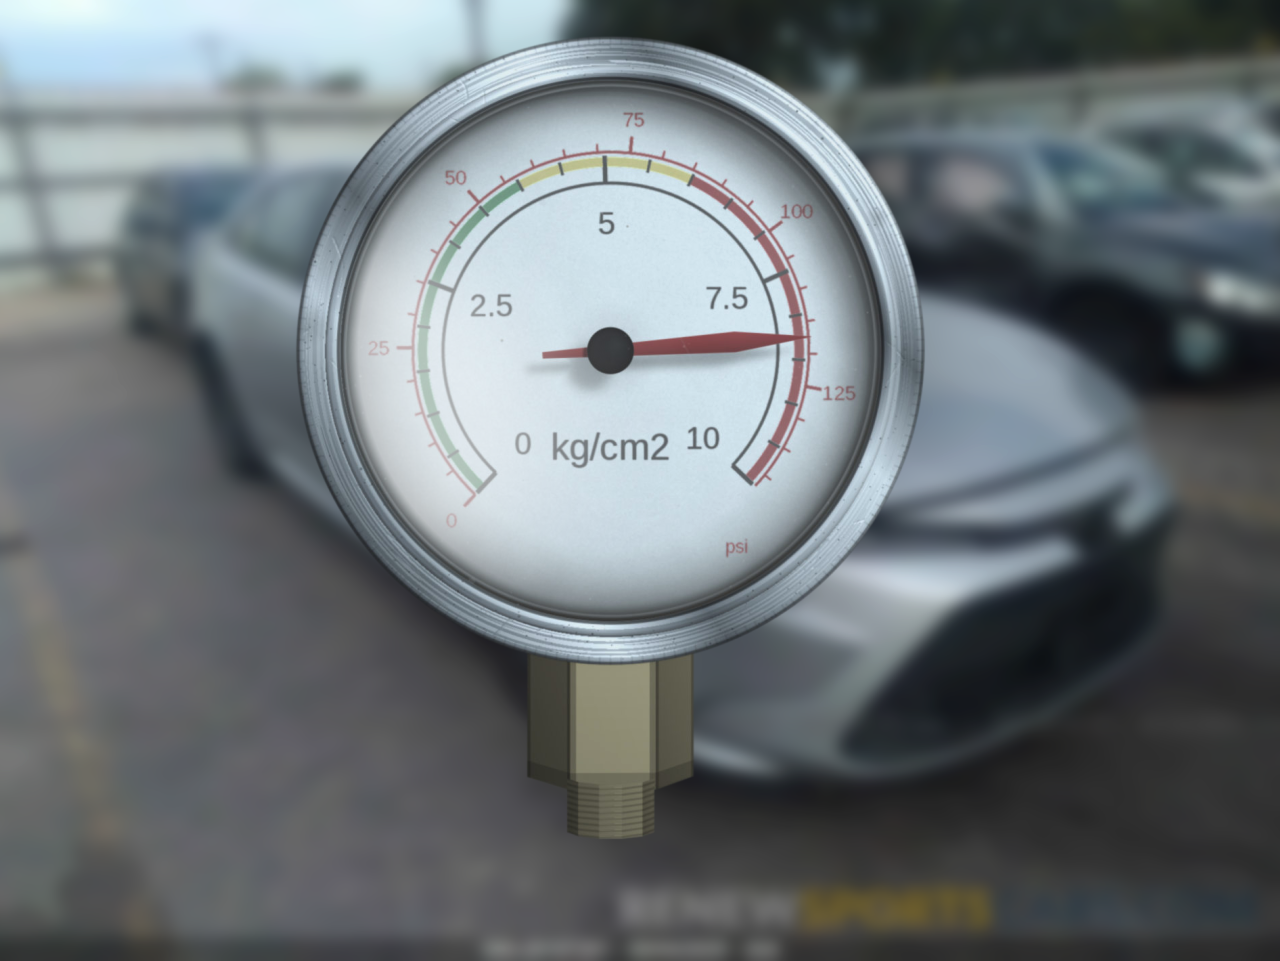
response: 8.25; kg/cm²
